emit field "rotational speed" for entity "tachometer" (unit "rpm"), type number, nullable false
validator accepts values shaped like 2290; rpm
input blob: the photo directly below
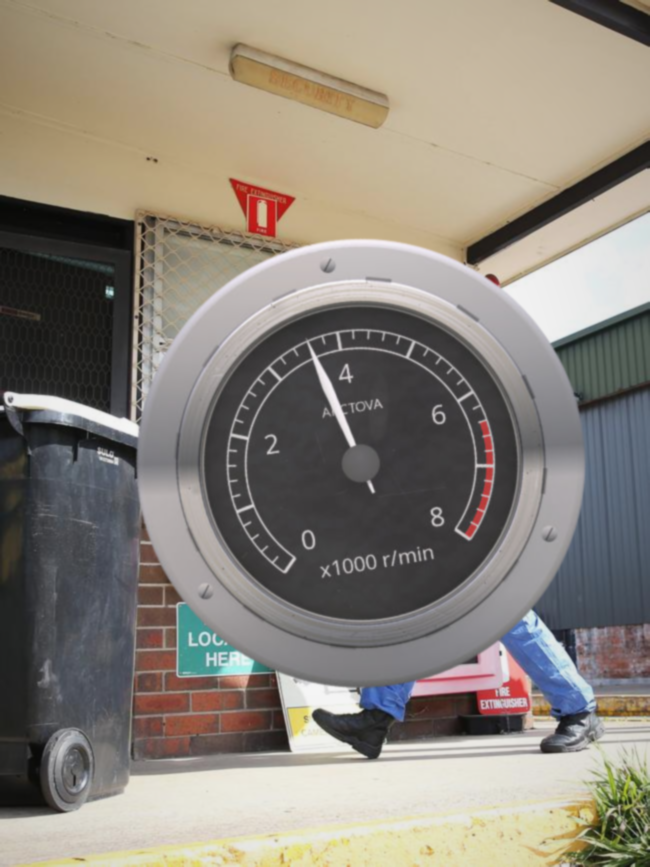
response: 3600; rpm
